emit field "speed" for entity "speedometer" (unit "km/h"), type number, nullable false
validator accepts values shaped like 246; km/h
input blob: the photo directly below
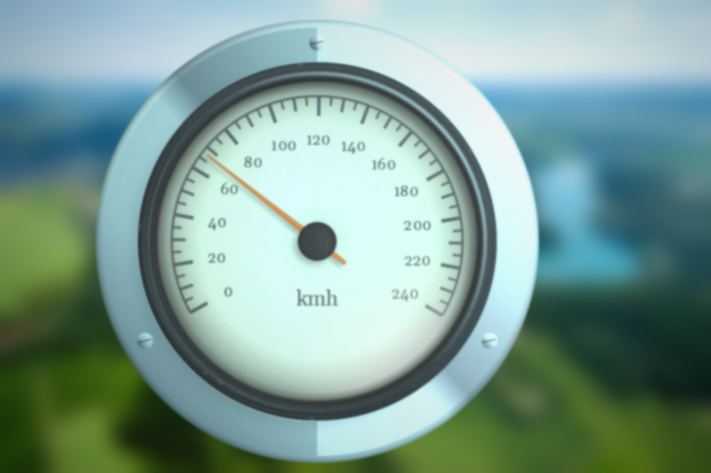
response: 67.5; km/h
